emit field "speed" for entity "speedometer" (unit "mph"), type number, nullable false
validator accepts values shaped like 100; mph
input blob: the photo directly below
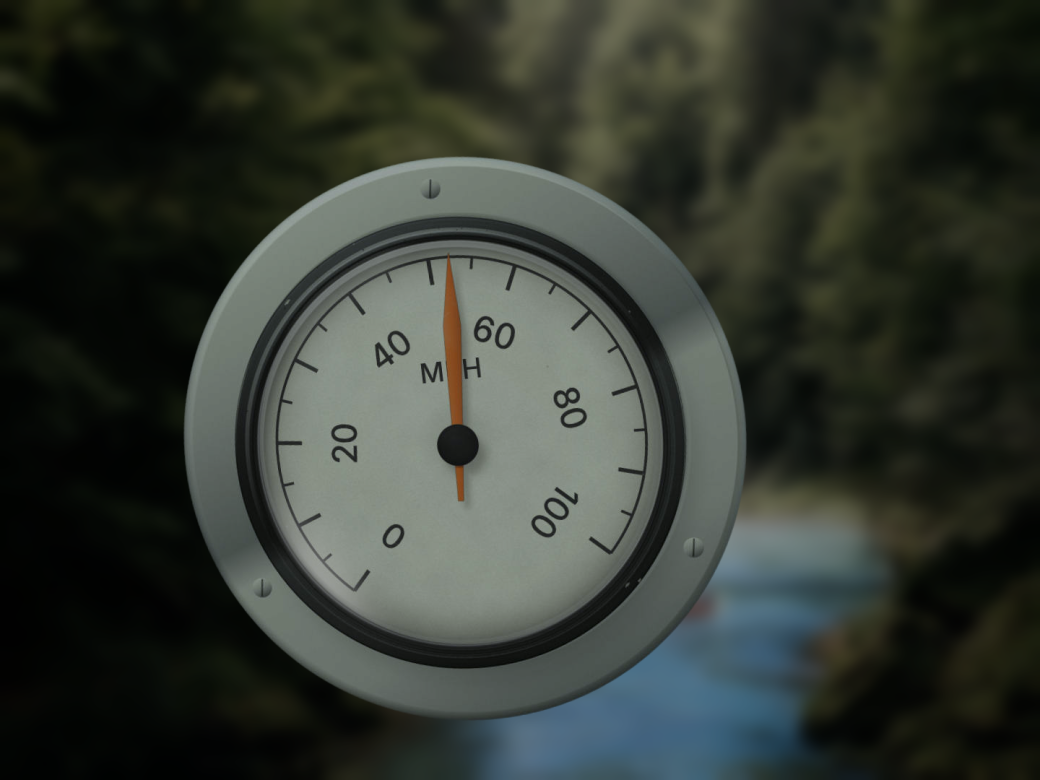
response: 52.5; mph
